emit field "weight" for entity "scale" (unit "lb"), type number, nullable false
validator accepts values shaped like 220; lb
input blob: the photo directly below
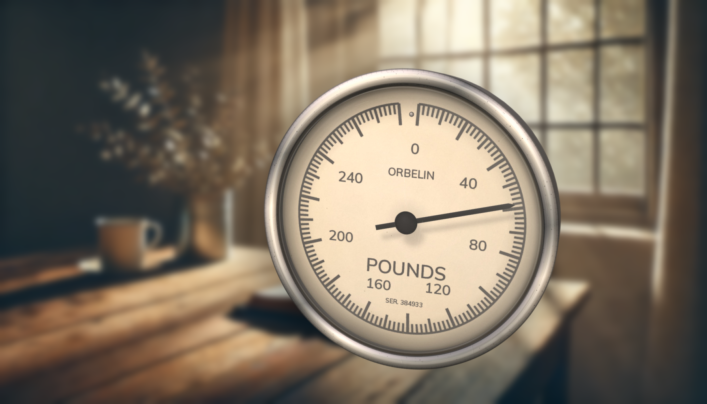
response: 58; lb
